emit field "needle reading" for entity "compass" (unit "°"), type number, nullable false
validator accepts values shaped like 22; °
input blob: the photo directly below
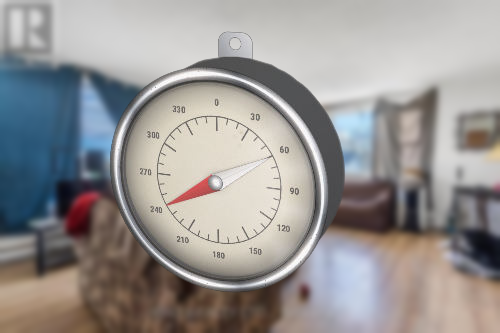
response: 240; °
